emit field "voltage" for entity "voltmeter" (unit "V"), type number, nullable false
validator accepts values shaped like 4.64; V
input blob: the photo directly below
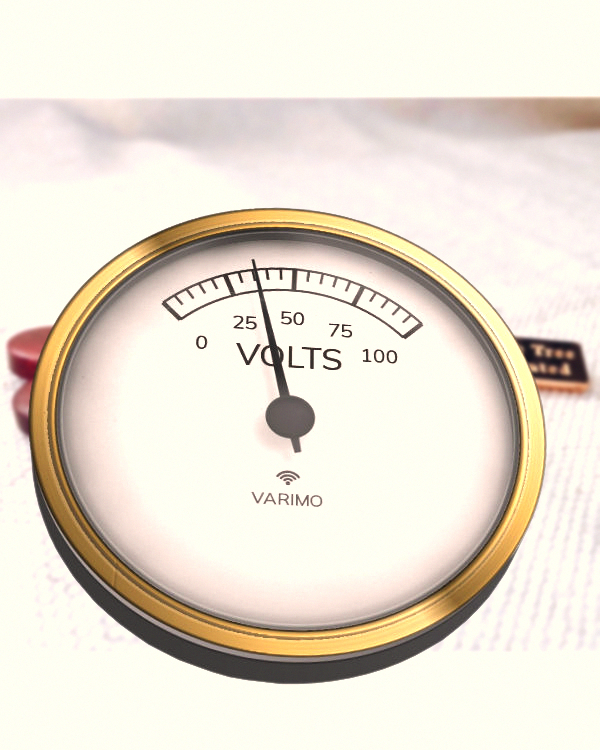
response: 35; V
